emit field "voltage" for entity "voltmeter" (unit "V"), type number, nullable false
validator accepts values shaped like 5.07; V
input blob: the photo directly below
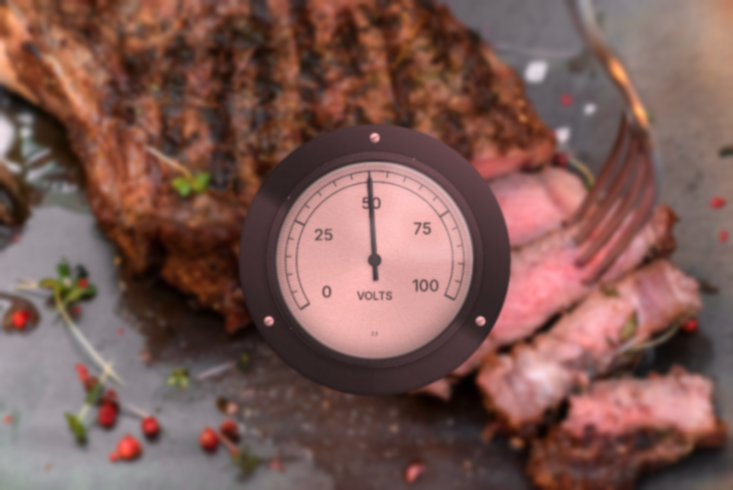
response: 50; V
